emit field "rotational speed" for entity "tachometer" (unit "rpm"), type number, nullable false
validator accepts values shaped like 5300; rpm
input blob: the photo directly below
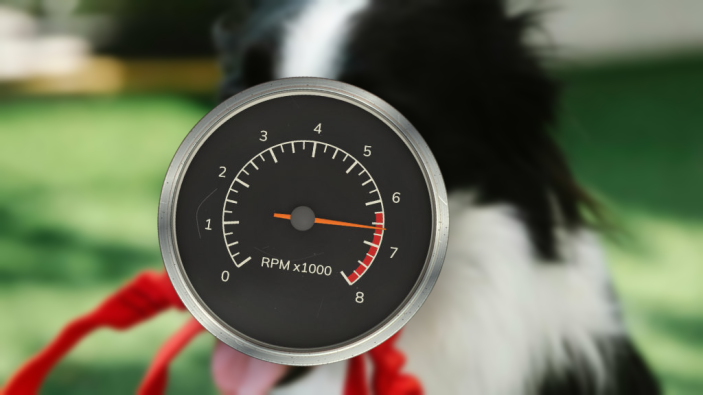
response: 6625; rpm
